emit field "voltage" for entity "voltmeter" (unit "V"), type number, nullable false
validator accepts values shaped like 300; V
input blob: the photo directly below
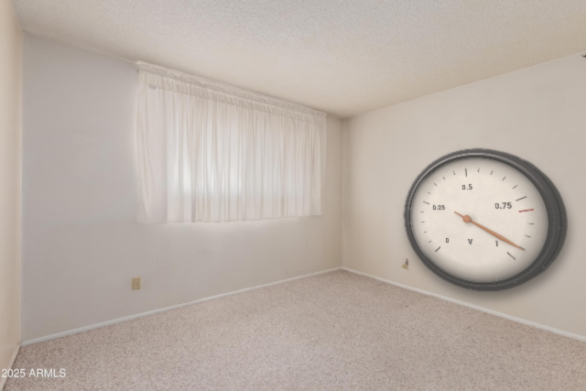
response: 0.95; V
